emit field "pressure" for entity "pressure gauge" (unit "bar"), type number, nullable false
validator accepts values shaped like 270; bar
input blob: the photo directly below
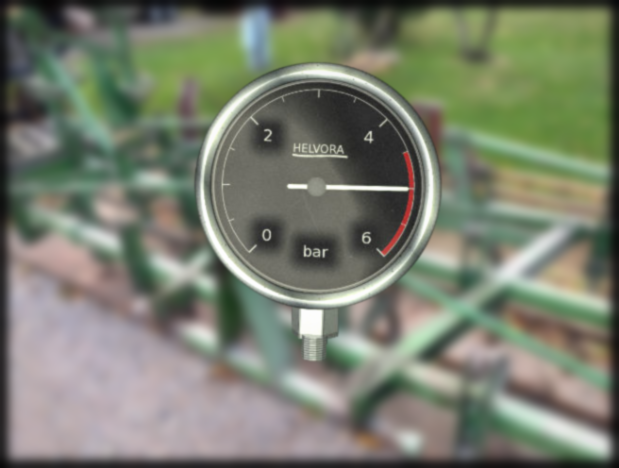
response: 5; bar
